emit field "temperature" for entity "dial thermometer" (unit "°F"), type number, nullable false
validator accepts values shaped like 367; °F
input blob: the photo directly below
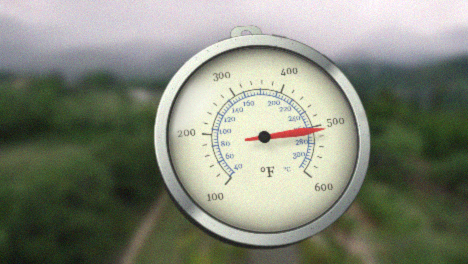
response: 510; °F
